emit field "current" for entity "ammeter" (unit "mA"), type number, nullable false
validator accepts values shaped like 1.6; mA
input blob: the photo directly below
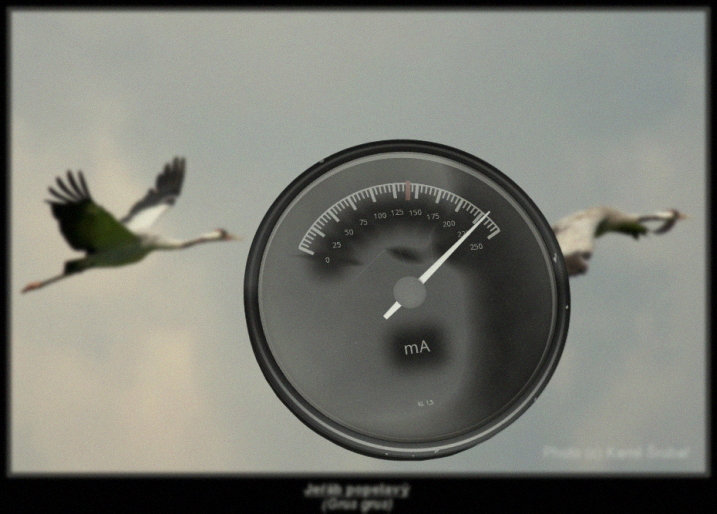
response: 230; mA
